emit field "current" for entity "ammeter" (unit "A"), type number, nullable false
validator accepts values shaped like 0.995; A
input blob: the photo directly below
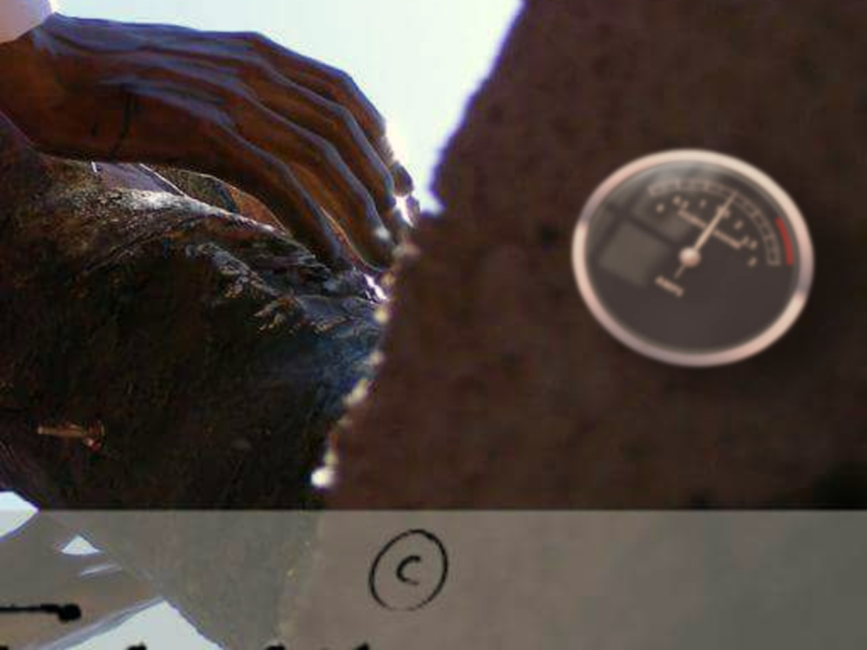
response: 1.5; A
